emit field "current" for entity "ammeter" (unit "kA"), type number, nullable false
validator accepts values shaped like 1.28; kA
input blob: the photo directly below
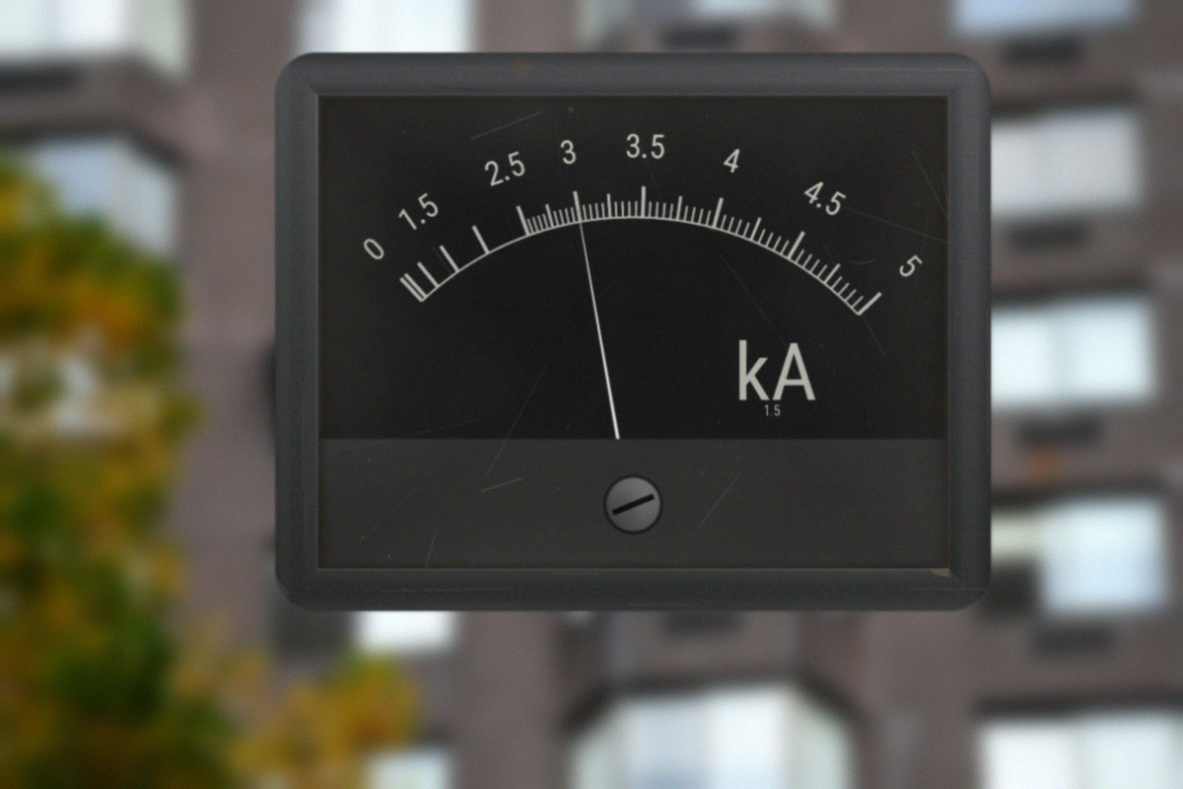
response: 3; kA
